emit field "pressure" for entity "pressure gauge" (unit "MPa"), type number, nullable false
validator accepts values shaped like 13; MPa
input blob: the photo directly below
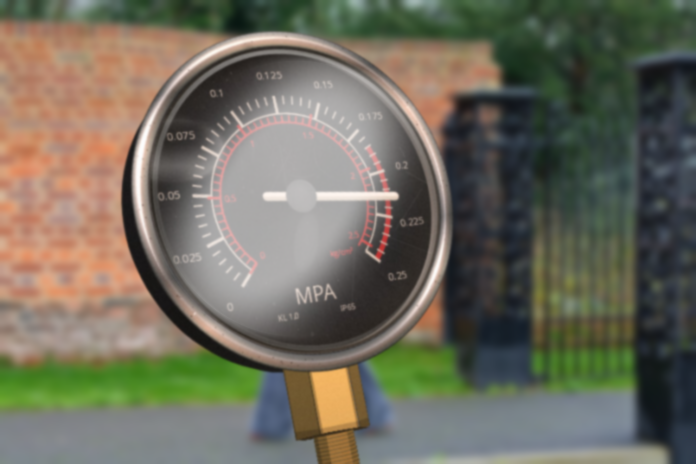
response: 0.215; MPa
